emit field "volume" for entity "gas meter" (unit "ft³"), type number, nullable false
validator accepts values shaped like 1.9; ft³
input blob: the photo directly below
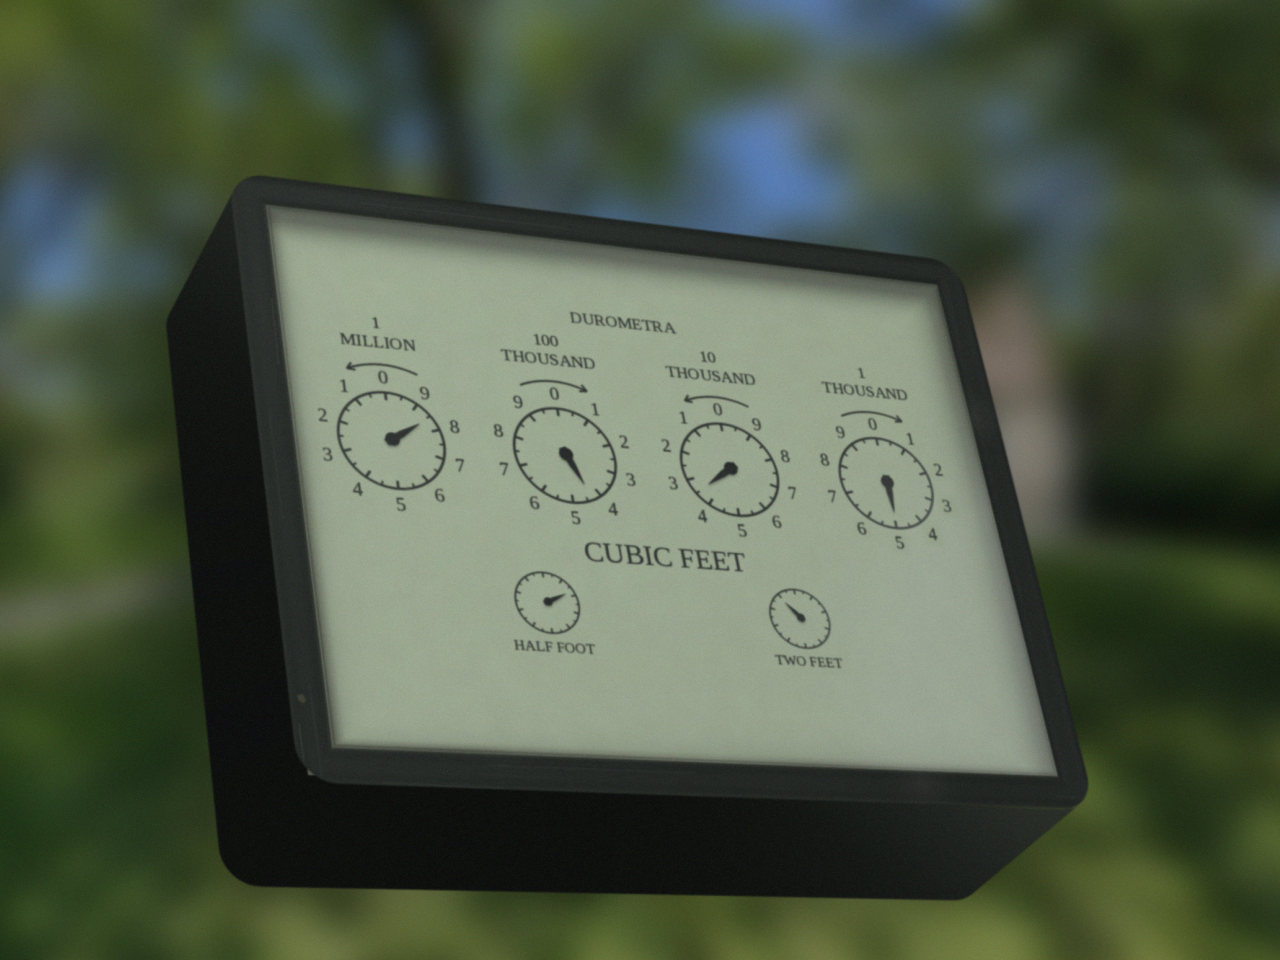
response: 843500; ft³
